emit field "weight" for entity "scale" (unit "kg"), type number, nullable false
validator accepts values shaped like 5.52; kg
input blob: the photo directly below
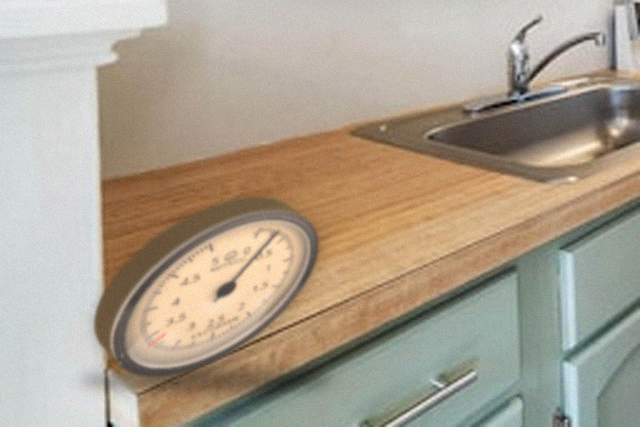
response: 0.25; kg
